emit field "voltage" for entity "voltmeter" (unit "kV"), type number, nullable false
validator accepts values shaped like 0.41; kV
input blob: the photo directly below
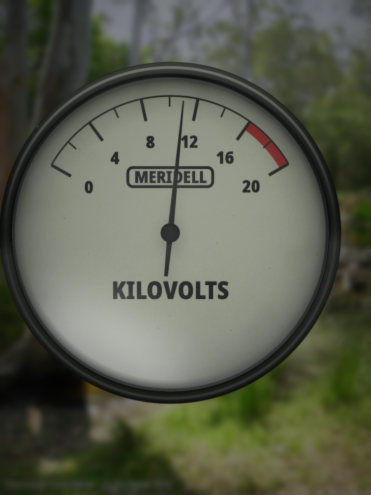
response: 11; kV
